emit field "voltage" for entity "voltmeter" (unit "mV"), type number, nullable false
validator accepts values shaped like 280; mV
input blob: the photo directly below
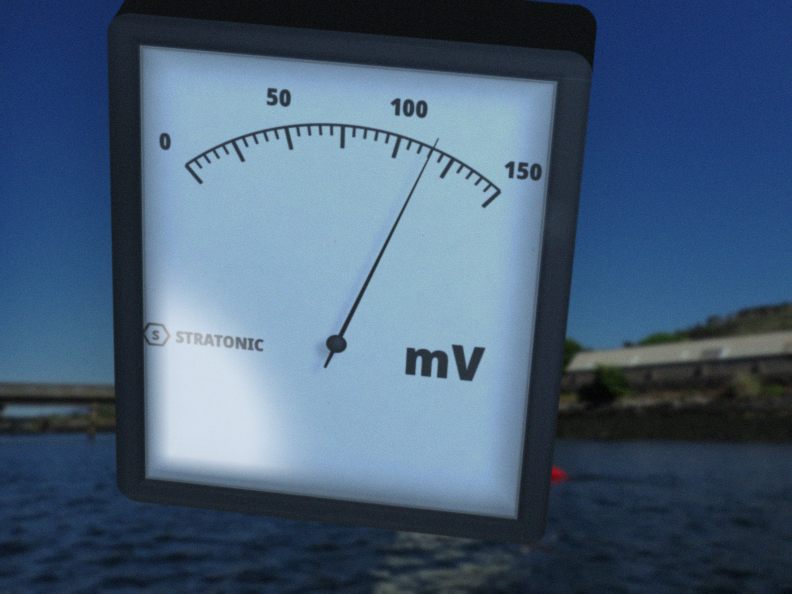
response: 115; mV
